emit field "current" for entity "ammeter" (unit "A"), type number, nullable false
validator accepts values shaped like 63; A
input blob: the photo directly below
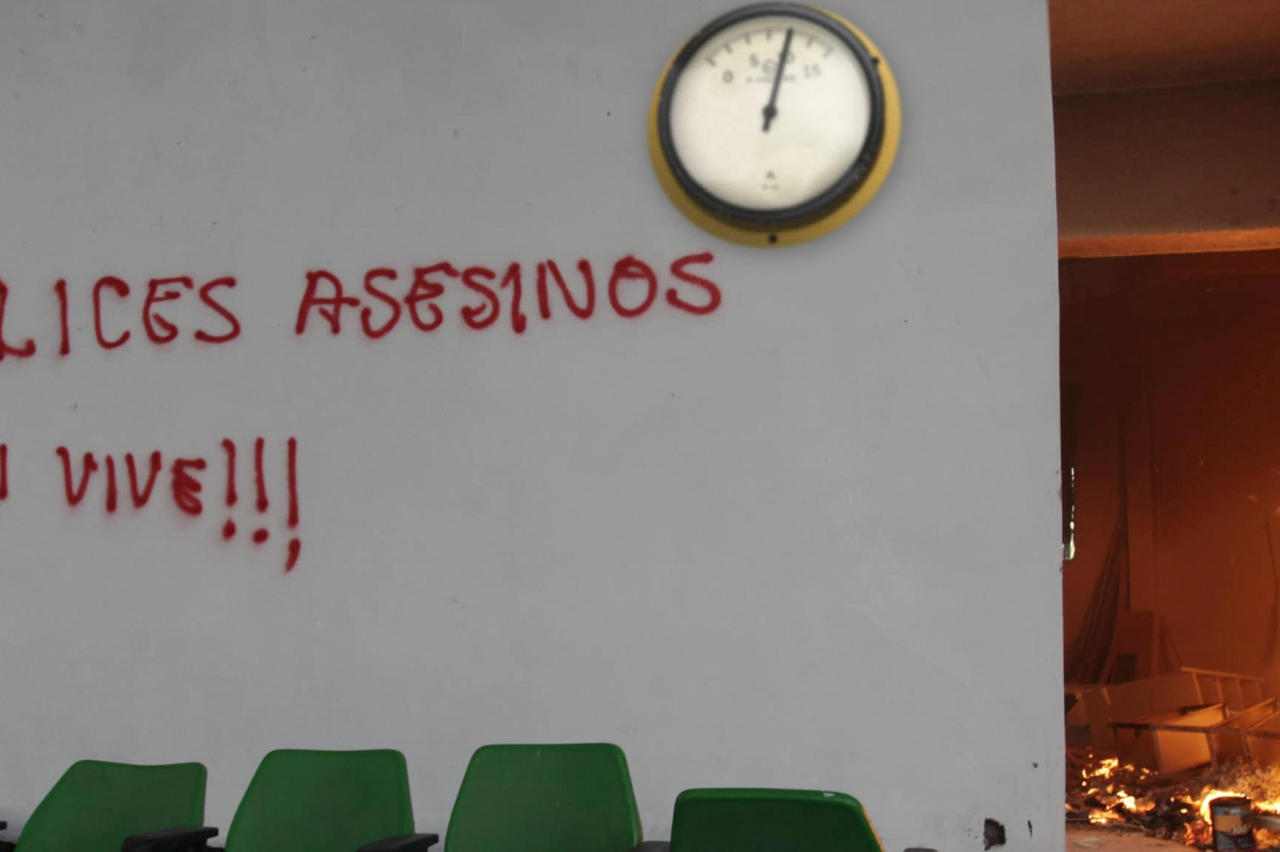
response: 10; A
